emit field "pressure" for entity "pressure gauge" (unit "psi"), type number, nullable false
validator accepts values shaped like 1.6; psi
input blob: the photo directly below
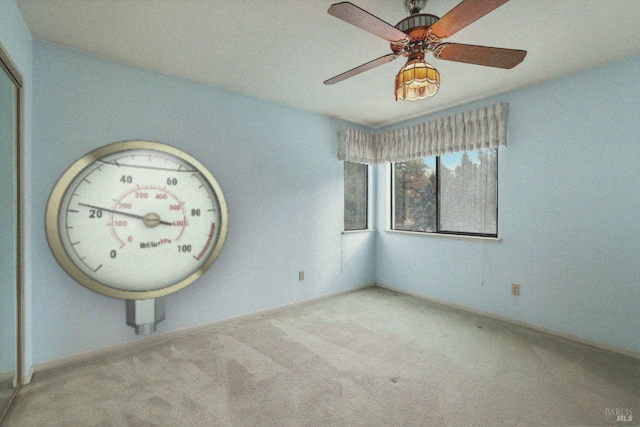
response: 22.5; psi
